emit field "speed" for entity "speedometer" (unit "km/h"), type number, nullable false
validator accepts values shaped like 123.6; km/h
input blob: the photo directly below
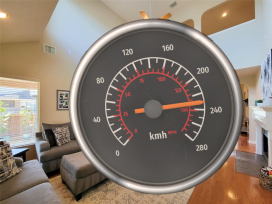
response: 230; km/h
